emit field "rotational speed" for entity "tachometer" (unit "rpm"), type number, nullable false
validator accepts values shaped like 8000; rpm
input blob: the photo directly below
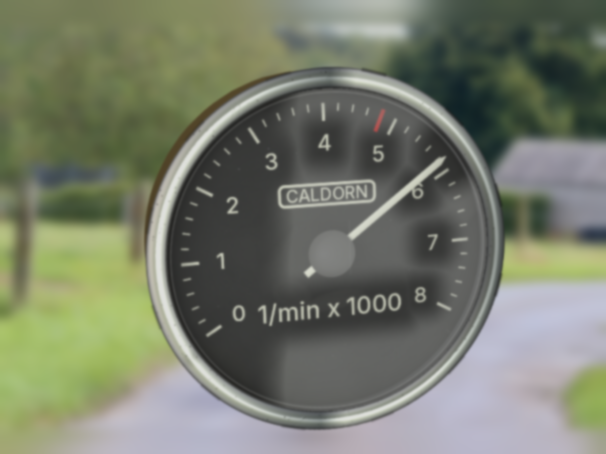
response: 5800; rpm
